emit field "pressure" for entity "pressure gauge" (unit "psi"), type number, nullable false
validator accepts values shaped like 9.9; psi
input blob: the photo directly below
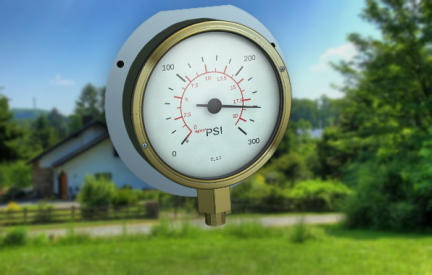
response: 260; psi
